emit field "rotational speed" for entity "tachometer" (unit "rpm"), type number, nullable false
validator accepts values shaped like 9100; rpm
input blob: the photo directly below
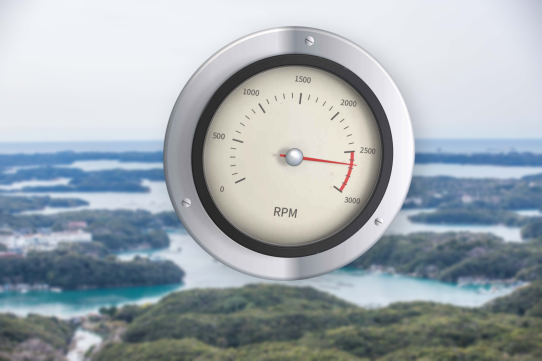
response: 2650; rpm
